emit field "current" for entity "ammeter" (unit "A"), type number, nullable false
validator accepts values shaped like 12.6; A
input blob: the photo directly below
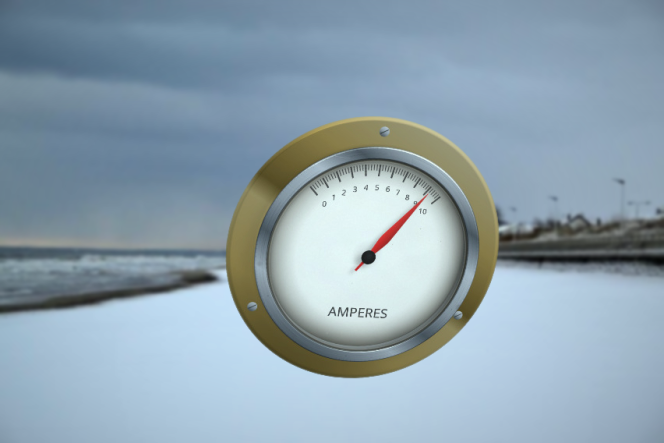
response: 9; A
